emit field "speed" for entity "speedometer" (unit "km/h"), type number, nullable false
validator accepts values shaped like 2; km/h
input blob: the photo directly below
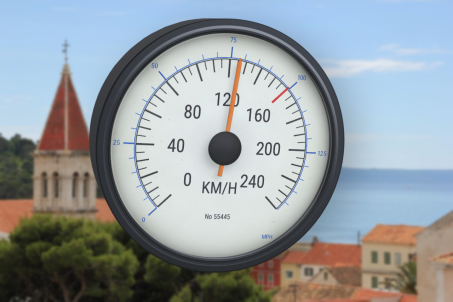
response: 125; km/h
